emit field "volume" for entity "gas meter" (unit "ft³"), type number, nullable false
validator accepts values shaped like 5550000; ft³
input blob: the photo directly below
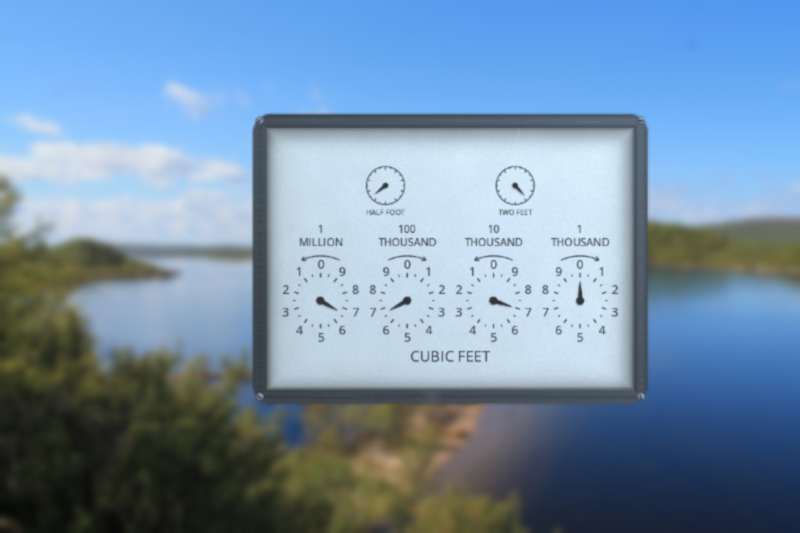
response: 667000; ft³
